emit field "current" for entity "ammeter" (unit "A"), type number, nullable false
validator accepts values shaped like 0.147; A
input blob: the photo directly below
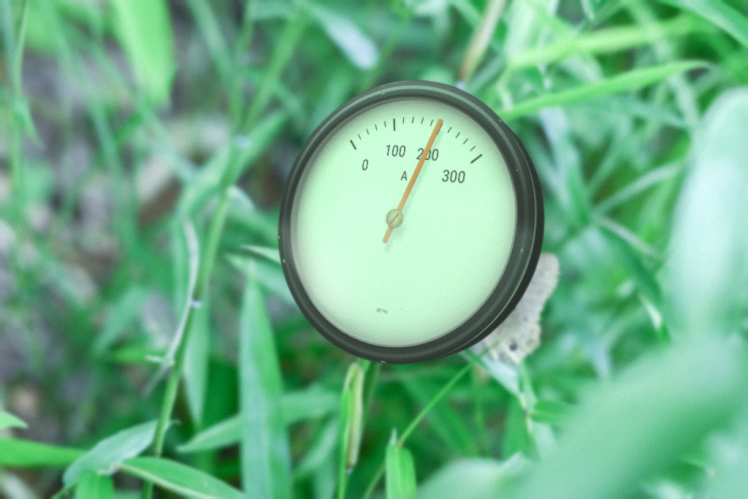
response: 200; A
